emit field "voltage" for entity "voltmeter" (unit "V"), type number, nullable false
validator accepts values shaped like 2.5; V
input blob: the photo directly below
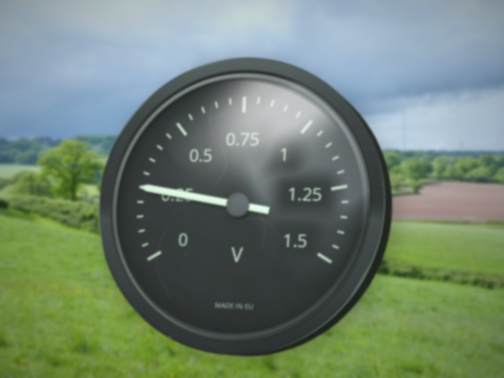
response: 0.25; V
